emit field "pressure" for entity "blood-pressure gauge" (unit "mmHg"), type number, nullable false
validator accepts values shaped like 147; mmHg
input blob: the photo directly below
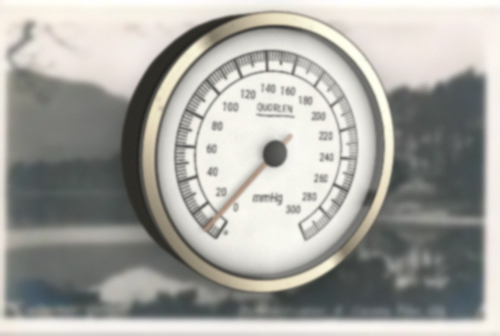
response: 10; mmHg
